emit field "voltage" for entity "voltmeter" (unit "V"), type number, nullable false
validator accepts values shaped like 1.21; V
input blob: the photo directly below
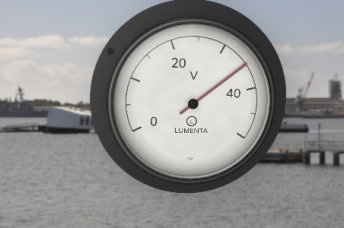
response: 35; V
